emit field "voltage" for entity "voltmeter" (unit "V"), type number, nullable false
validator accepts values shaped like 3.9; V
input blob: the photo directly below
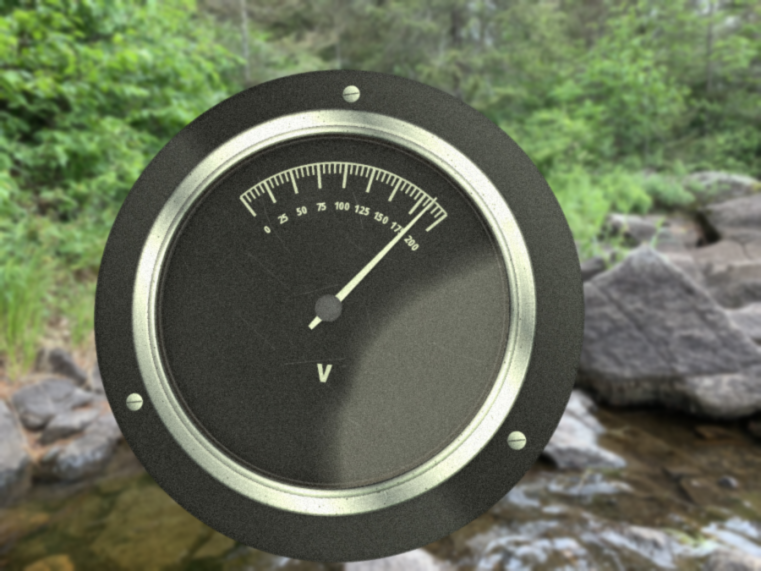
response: 185; V
